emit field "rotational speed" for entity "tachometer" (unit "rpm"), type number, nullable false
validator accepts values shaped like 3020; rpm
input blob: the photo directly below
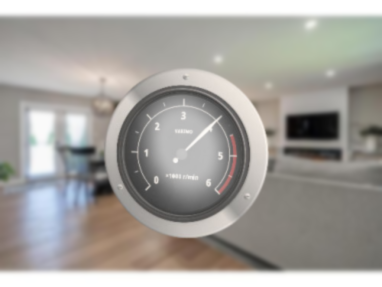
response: 4000; rpm
